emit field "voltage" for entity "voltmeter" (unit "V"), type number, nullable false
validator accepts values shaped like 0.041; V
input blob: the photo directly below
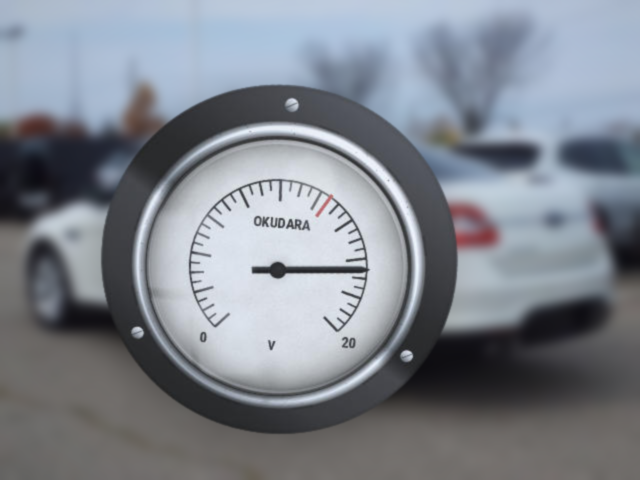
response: 16.5; V
